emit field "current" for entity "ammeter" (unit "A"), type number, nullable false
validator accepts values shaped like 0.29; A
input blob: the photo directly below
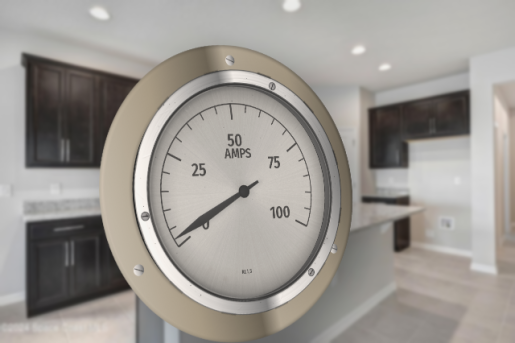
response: 2.5; A
